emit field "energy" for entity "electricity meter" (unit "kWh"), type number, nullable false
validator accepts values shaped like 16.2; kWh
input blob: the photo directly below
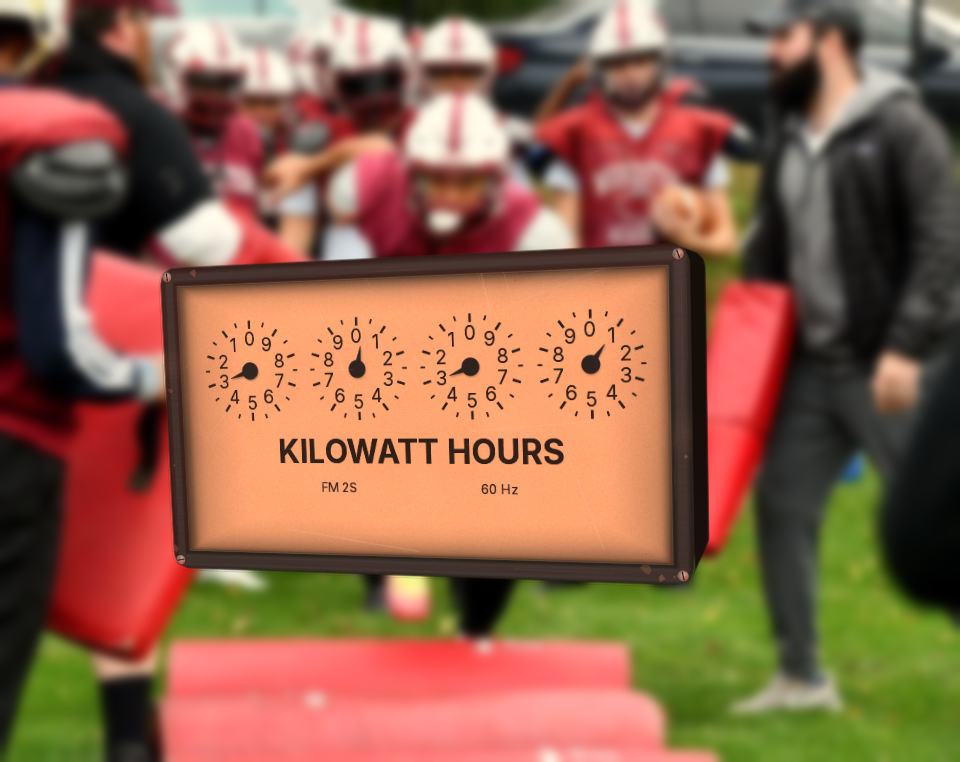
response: 3031; kWh
